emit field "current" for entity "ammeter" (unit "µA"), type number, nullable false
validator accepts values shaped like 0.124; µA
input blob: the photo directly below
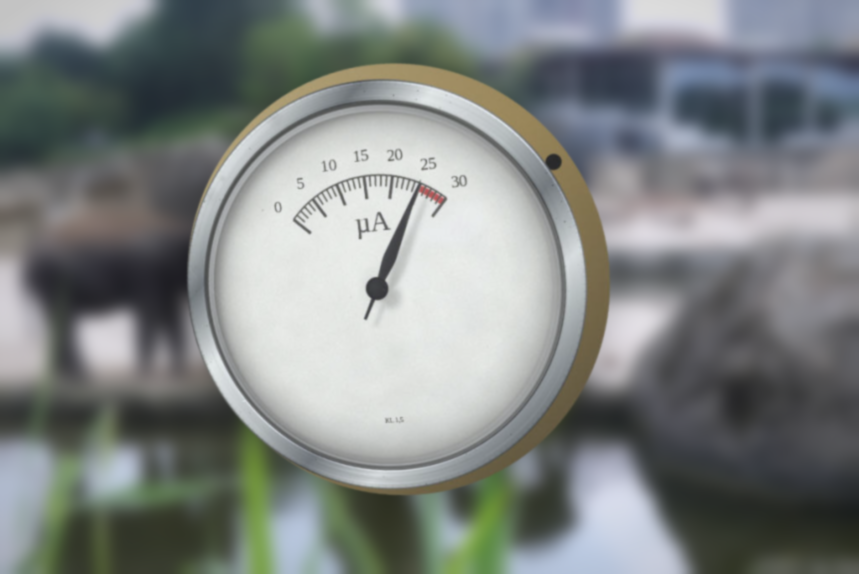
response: 25; µA
